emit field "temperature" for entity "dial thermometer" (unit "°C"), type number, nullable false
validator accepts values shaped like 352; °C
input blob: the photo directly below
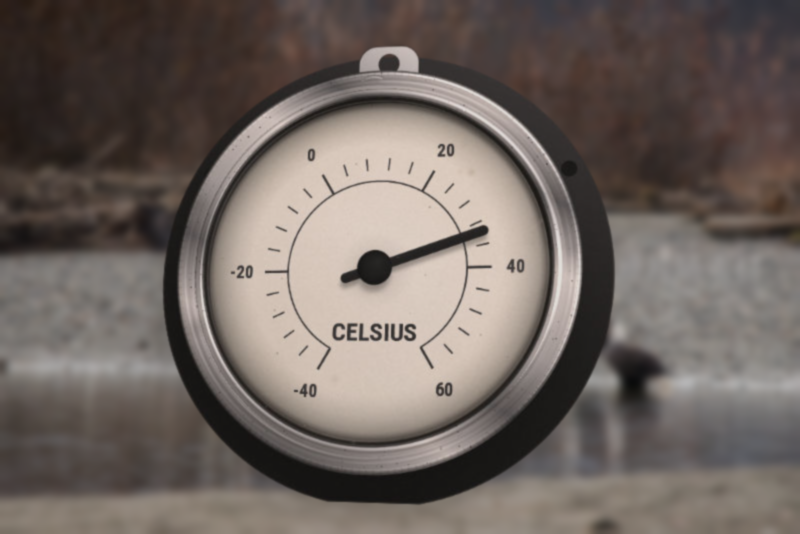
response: 34; °C
